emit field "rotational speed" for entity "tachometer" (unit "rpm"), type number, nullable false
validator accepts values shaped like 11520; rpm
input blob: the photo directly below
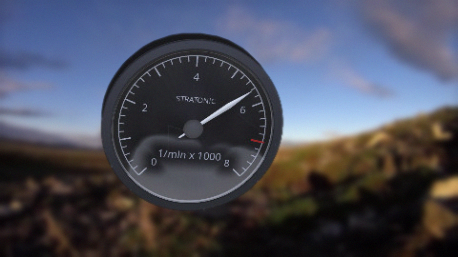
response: 5600; rpm
